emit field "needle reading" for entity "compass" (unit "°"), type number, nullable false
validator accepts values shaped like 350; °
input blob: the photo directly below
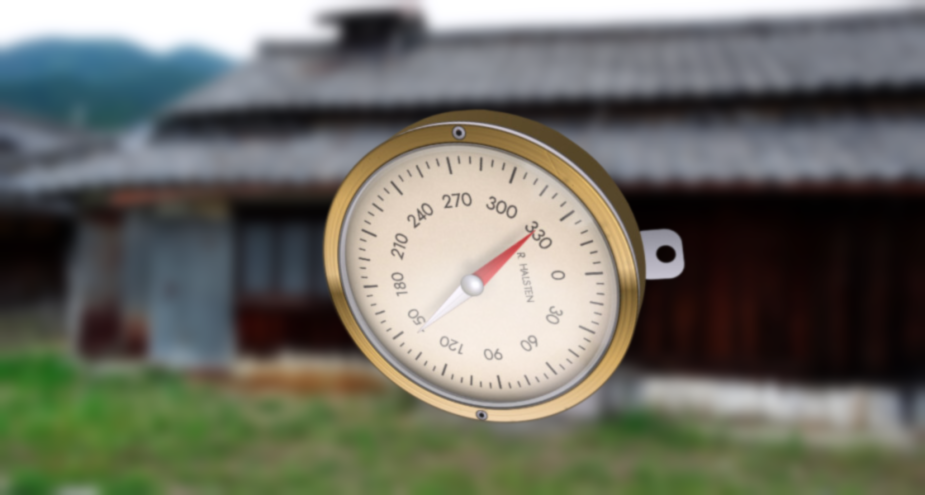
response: 325; °
